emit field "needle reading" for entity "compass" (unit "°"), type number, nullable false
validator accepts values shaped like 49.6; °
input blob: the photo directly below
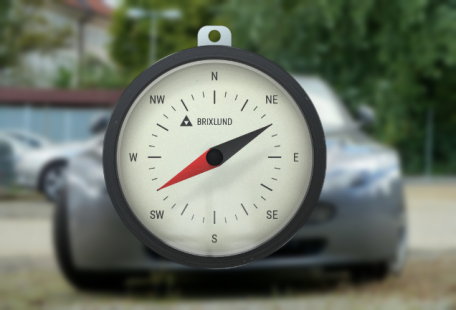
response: 240; °
